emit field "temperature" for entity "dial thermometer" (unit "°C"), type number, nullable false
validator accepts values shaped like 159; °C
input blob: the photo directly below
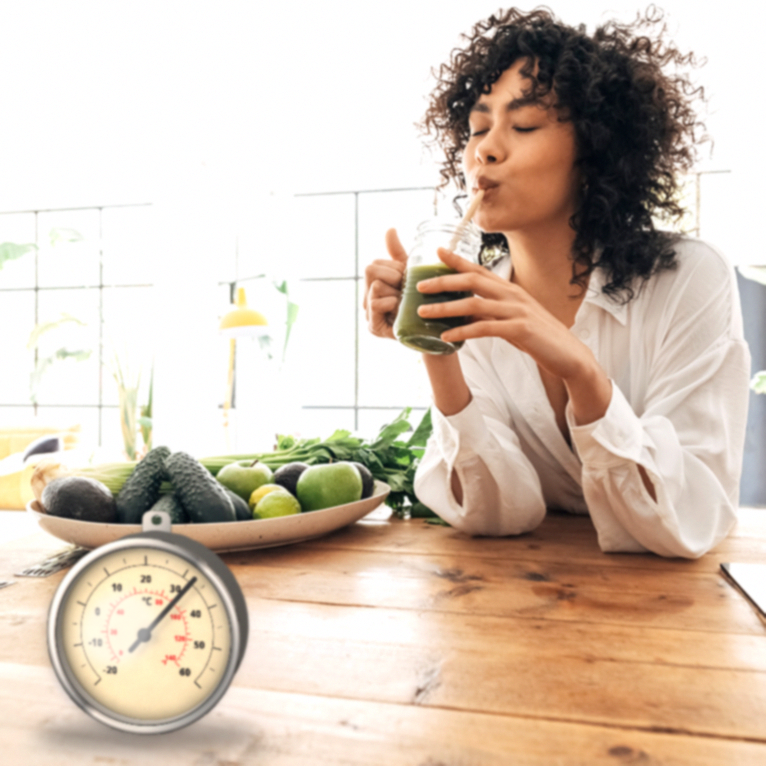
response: 32.5; °C
